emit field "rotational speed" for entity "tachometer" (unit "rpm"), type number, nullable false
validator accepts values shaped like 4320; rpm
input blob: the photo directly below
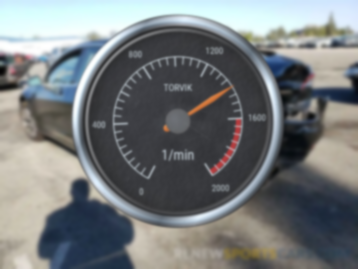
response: 1400; rpm
